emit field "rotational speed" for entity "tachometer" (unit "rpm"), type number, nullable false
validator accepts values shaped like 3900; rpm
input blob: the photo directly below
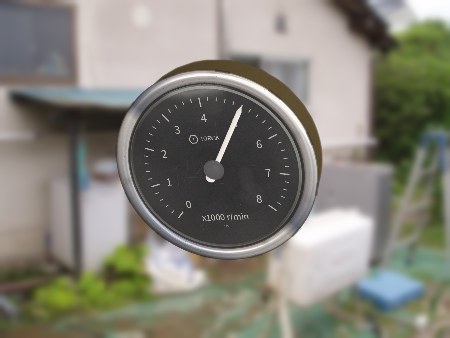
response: 5000; rpm
